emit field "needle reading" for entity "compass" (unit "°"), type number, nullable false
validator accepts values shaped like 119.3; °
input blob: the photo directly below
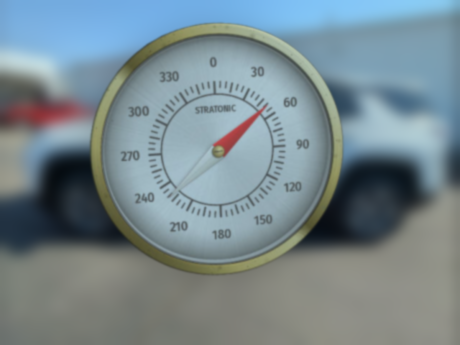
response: 50; °
